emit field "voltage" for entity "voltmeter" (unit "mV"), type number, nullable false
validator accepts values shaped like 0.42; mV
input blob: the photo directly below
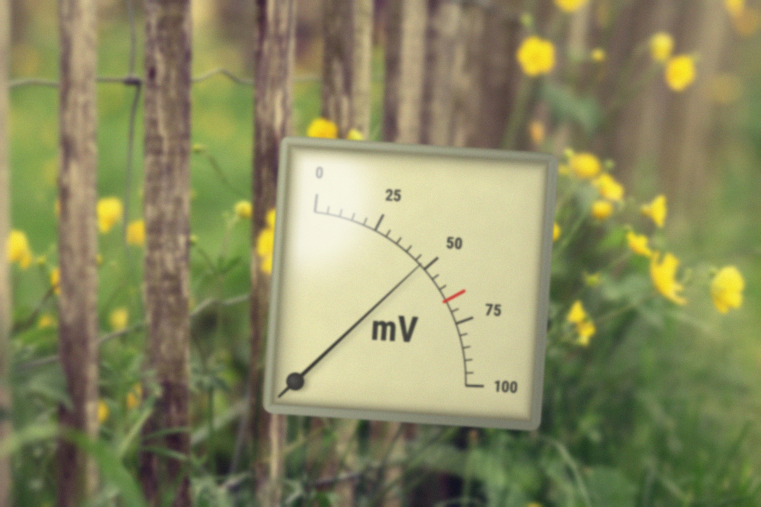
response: 47.5; mV
